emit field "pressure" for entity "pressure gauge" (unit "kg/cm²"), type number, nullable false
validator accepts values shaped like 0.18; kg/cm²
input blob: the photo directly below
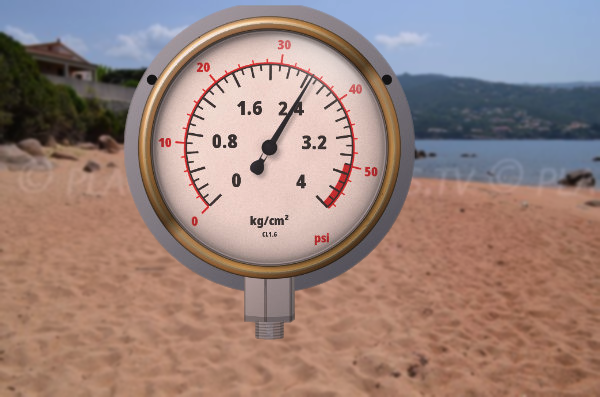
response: 2.45; kg/cm²
